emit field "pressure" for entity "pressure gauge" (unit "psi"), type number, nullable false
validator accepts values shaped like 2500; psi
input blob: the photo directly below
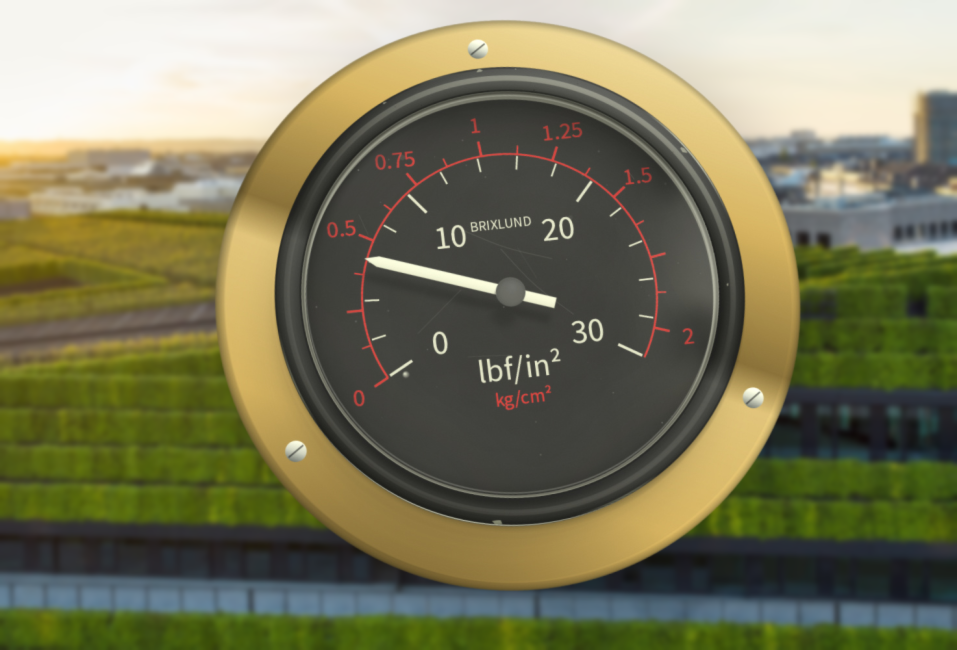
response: 6; psi
